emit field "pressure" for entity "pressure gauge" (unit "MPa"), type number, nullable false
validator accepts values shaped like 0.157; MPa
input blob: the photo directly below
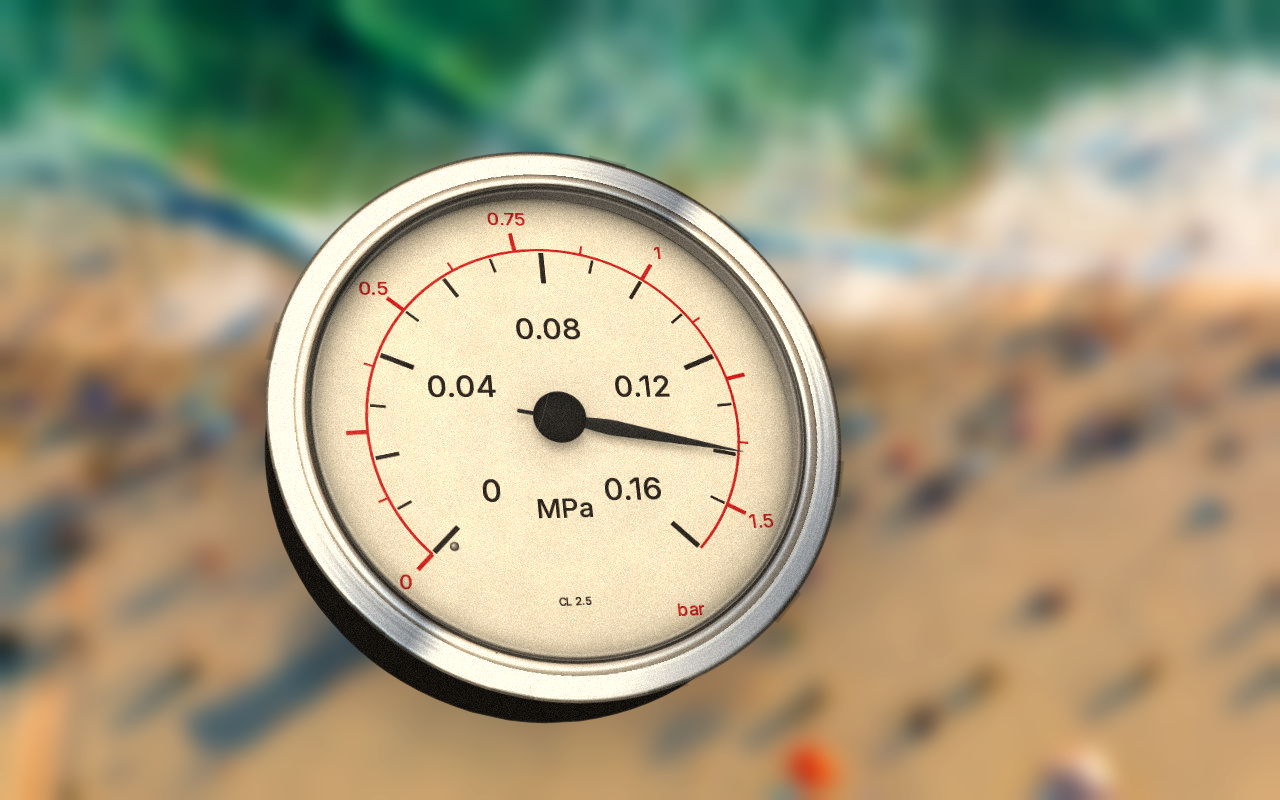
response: 0.14; MPa
